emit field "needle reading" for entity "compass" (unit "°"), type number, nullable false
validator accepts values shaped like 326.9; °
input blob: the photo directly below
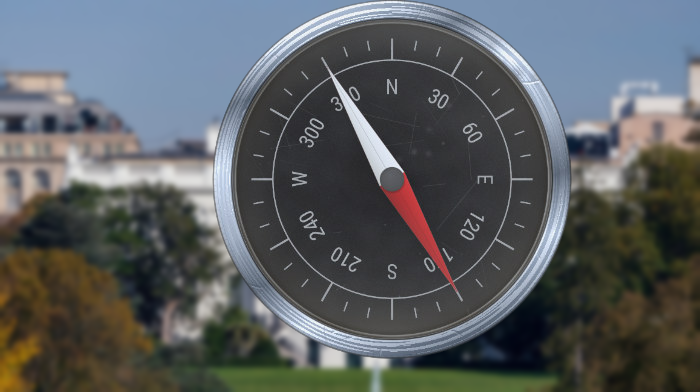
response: 150; °
